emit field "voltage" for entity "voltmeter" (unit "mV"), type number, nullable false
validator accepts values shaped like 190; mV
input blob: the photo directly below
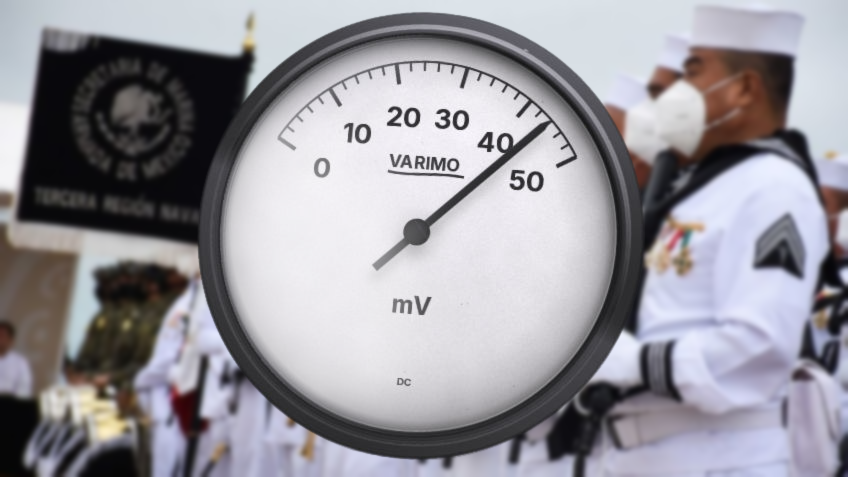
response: 44; mV
